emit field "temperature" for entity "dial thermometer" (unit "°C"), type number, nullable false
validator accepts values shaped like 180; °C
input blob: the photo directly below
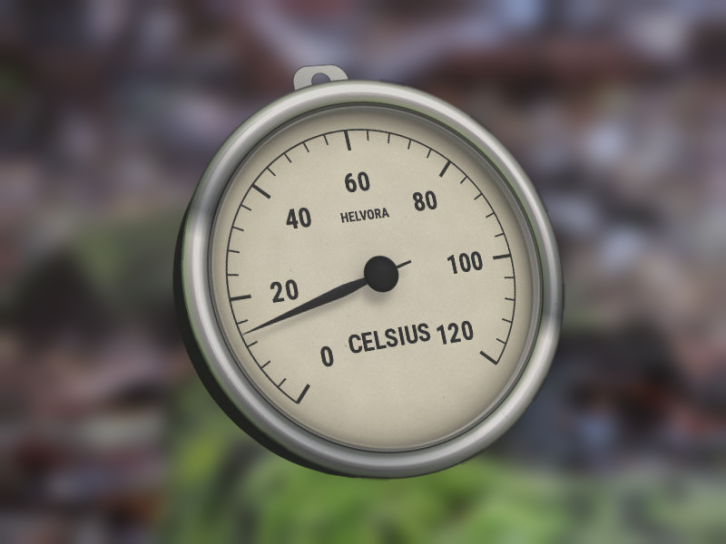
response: 14; °C
